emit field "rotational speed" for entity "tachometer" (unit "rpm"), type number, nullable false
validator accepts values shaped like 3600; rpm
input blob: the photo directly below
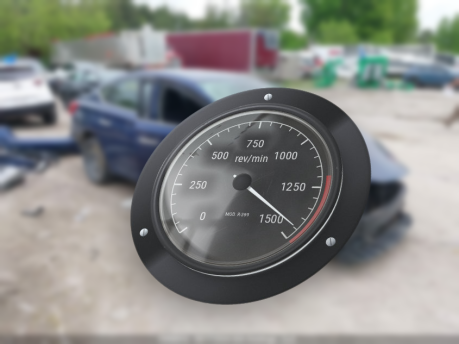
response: 1450; rpm
